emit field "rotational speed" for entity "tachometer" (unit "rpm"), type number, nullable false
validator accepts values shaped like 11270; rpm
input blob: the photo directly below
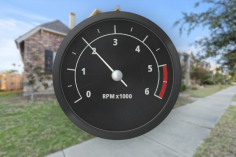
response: 2000; rpm
